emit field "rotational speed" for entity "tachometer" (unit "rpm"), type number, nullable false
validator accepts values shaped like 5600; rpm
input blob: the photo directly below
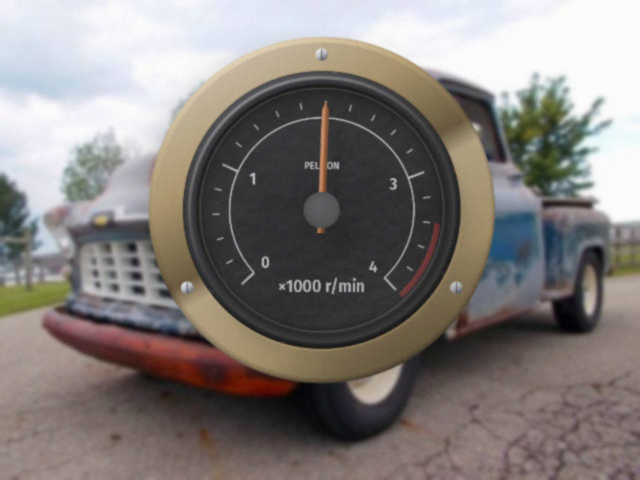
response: 2000; rpm
